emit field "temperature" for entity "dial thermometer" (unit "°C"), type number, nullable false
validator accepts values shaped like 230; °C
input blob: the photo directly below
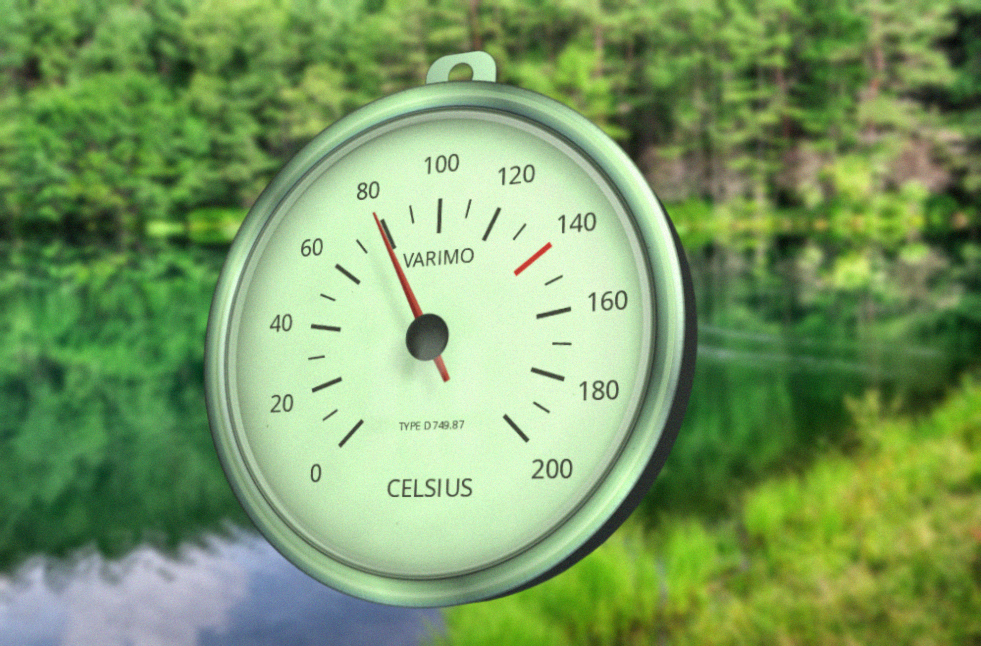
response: 80; °C
